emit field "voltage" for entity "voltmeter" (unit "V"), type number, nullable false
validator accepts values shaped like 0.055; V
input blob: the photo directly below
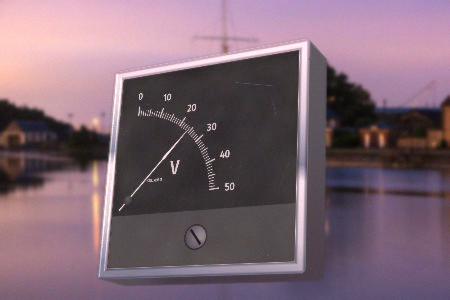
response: 25; V
